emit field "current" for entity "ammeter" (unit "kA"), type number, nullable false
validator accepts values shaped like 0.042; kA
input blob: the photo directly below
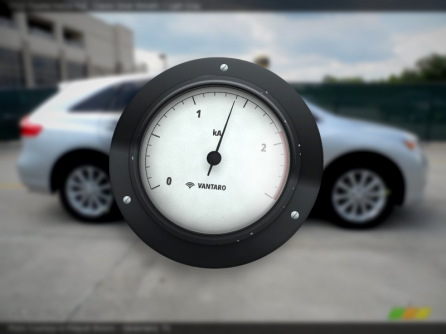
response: 1.4; kA
